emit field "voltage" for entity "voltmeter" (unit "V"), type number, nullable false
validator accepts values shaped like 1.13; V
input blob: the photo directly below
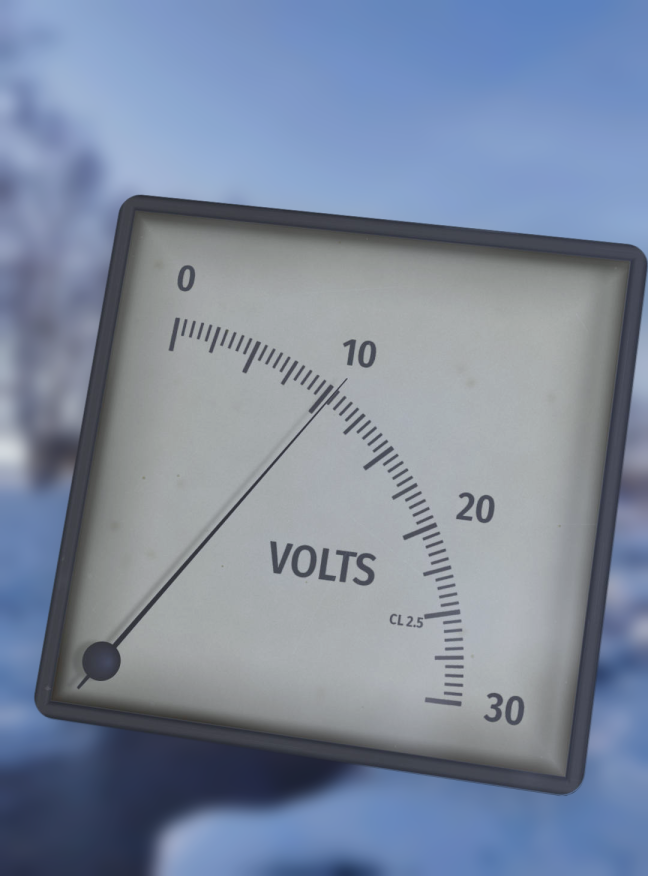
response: 10.5; V
